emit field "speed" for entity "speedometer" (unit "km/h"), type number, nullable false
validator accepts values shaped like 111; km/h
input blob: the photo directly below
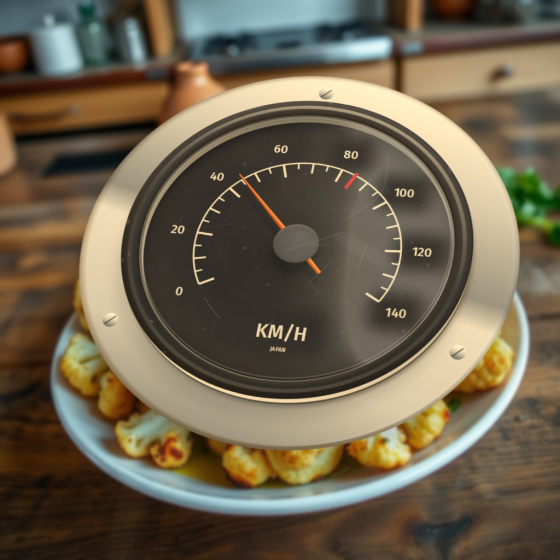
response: 45; km/h
